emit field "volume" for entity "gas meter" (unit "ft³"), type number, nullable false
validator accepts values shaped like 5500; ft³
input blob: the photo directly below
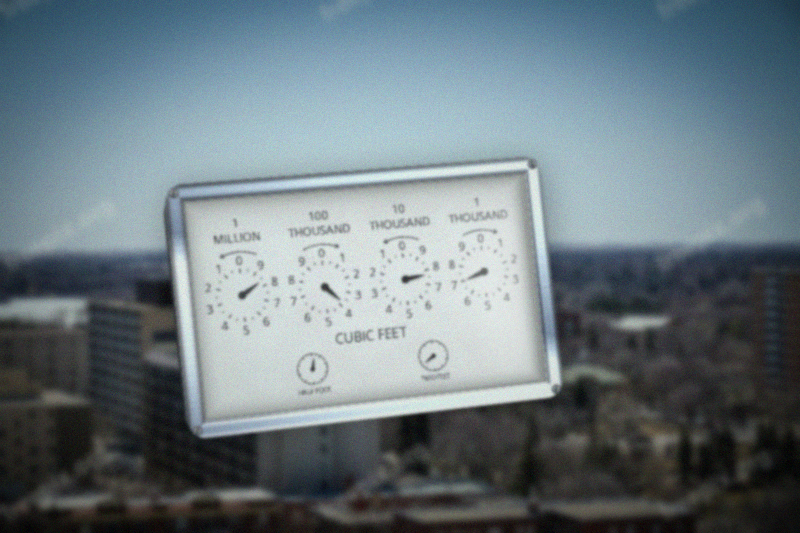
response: 837700; ft³
